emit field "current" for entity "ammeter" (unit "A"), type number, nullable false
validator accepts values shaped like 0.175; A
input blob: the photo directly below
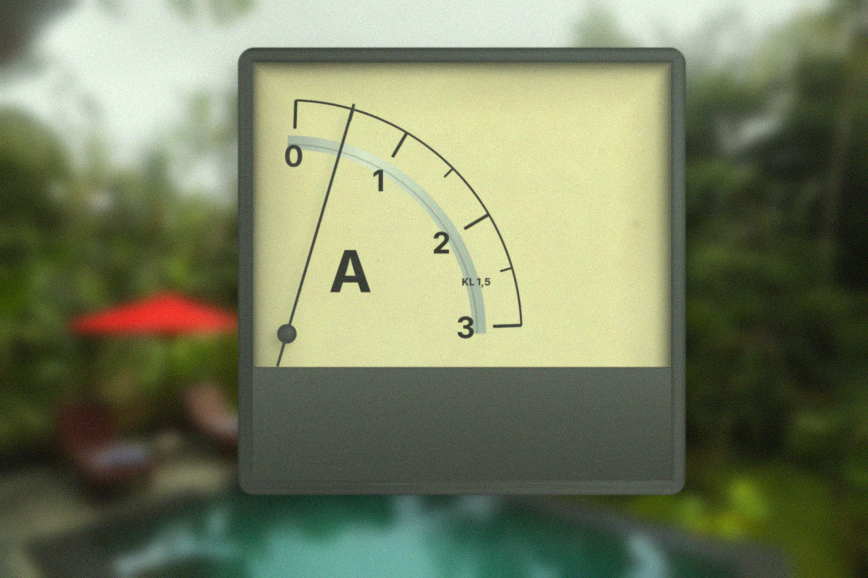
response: 0.5; A
